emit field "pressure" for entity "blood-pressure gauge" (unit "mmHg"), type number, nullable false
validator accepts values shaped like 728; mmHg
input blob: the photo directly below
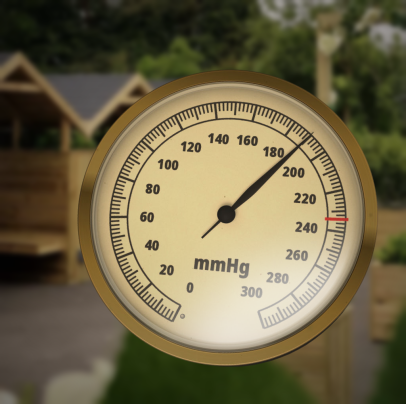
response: 190; mmHg
